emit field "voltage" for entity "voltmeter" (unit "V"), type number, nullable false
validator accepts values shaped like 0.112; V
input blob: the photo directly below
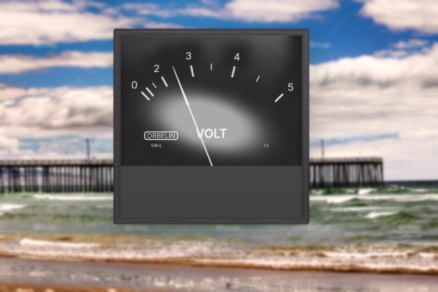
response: 2.5; V
